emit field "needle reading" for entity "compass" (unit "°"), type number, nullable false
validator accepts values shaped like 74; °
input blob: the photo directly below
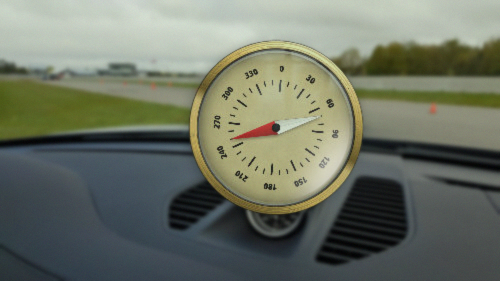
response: 250; °
